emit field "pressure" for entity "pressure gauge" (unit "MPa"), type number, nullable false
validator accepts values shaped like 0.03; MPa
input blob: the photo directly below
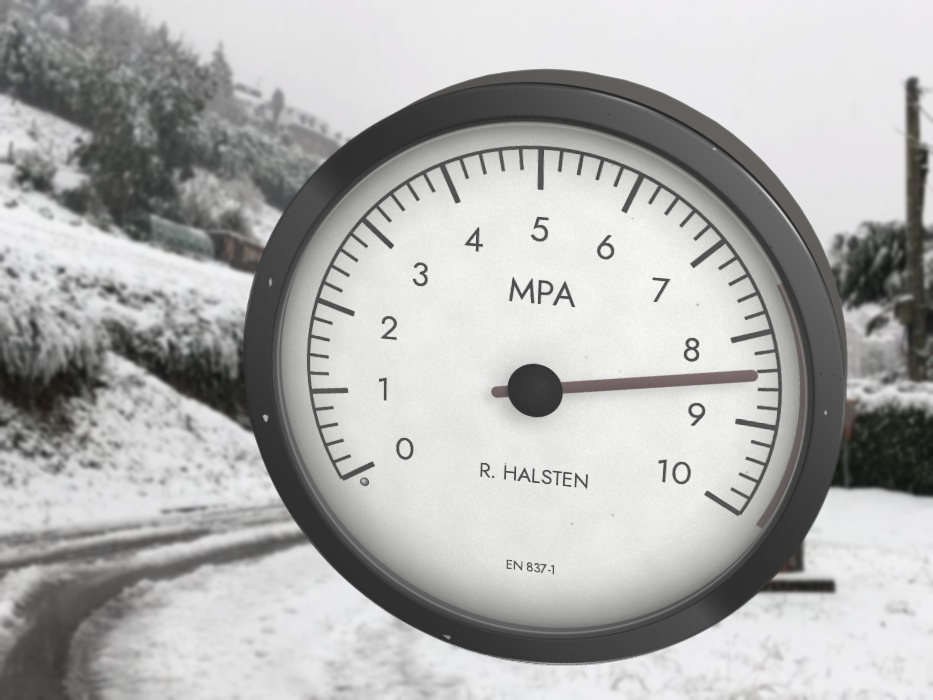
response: 8.4; MPa
